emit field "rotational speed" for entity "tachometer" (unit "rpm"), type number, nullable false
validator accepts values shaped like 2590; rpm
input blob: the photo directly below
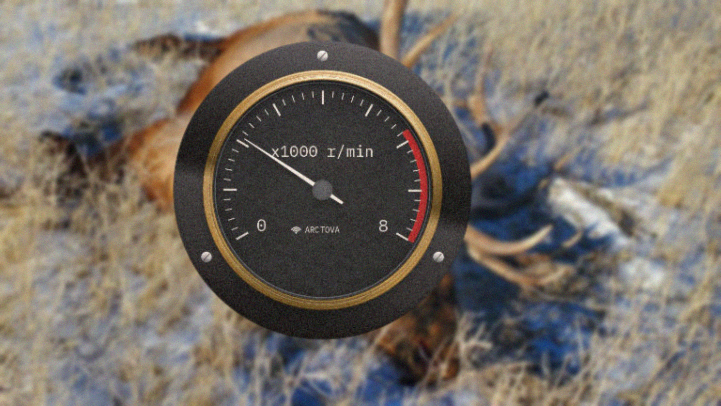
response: 2100; rpm
